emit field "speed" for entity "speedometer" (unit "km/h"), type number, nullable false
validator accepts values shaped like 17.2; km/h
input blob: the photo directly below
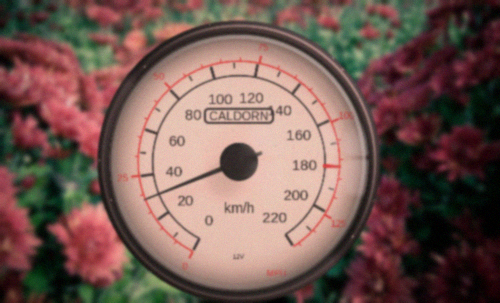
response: 30; km/h
